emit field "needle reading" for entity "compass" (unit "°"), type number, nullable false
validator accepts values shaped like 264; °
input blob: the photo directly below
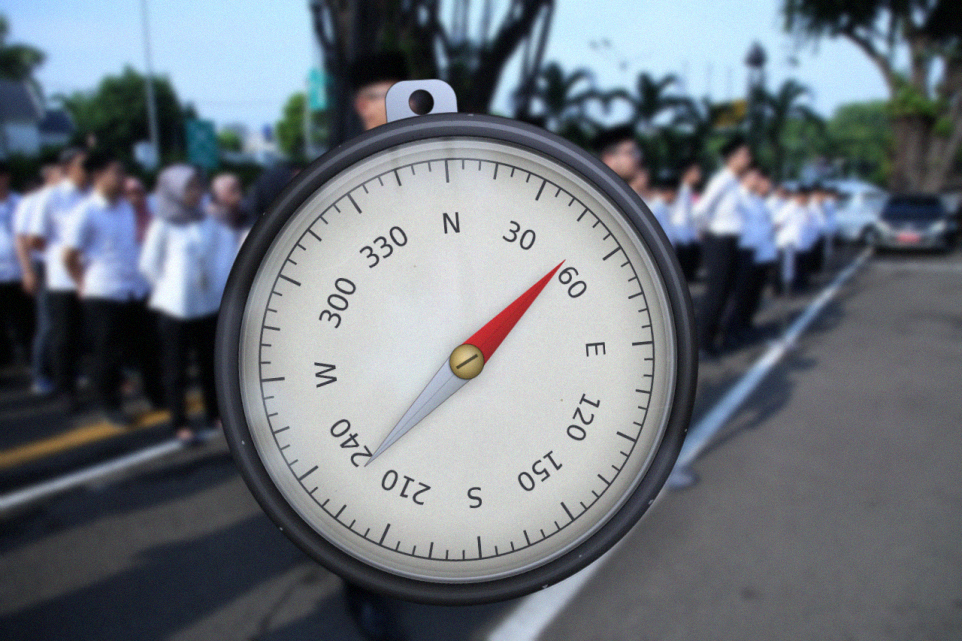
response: 50; °
